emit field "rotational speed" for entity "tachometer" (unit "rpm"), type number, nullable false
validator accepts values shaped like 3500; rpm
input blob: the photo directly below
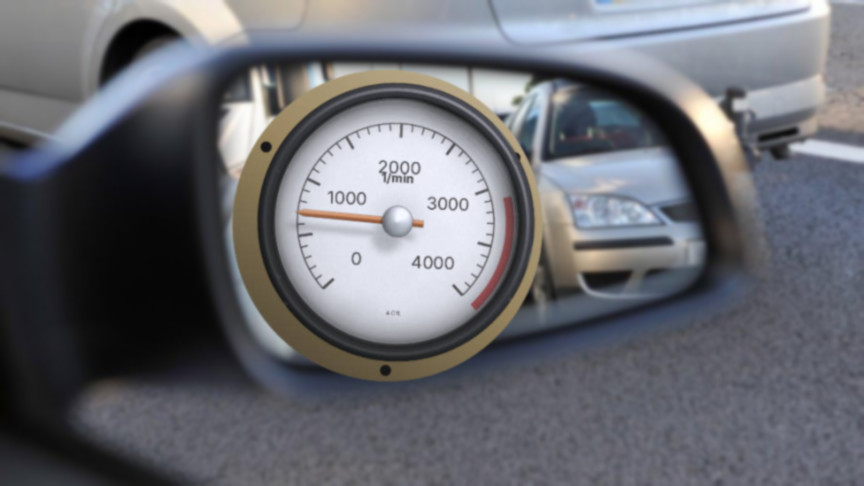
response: 700; rpm
